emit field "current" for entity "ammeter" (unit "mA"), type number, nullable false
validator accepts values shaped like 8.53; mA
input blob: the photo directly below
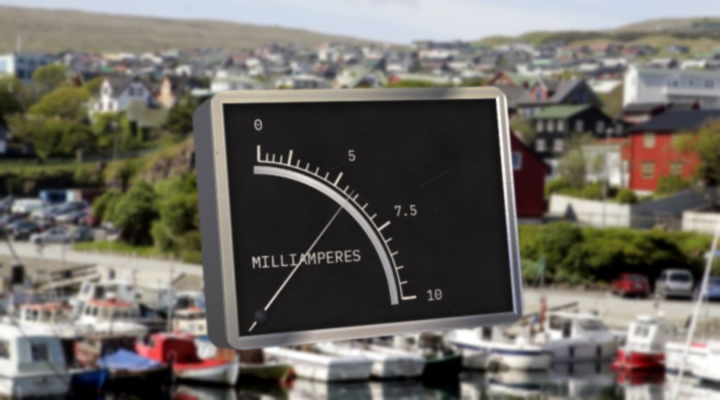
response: 5.75; mA
